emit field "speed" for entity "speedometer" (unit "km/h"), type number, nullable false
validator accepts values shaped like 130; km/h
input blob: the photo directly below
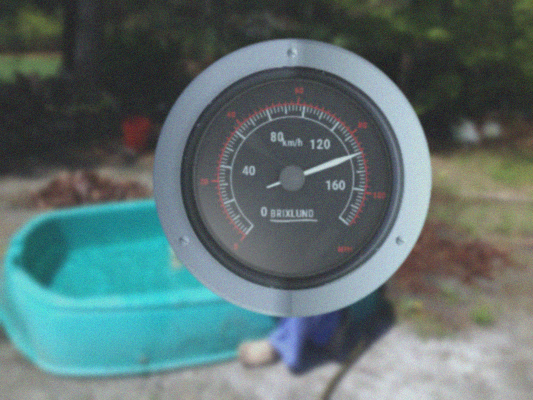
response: 140; km/h
